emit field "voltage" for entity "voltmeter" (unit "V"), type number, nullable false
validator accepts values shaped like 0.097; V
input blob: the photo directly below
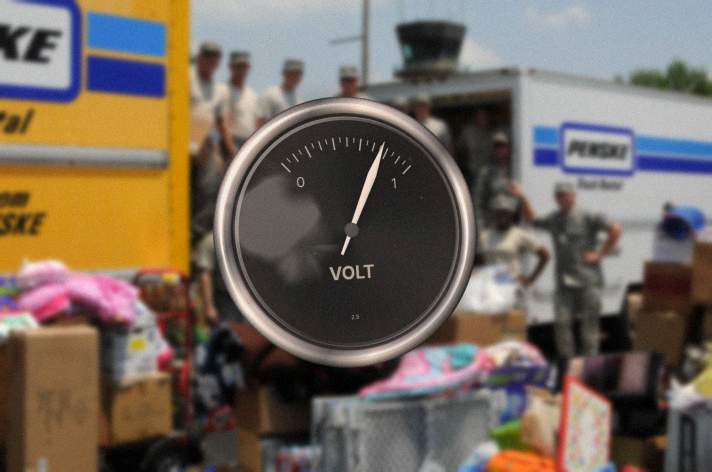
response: 0.75; V
